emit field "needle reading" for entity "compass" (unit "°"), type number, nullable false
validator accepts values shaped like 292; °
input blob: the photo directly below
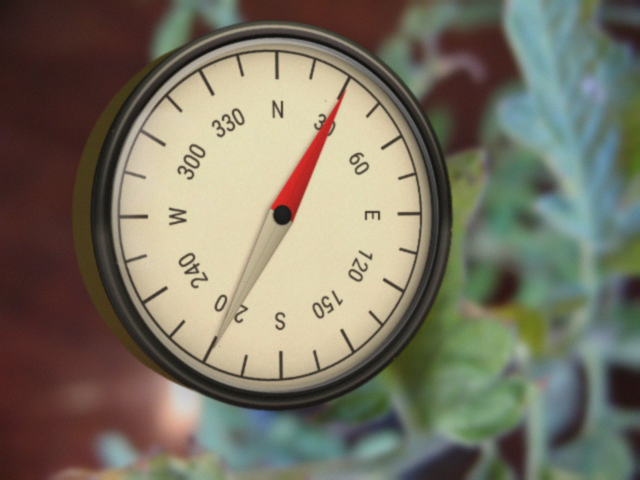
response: 30; °
